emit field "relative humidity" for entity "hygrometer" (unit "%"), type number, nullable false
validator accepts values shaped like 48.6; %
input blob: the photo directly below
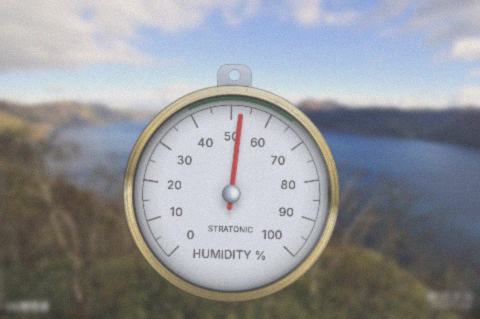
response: 52.5; %
